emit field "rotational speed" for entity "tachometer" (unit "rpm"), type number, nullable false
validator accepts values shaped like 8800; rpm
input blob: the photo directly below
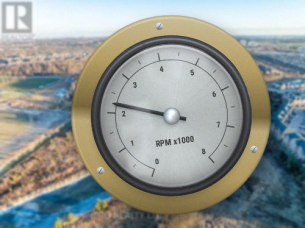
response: 2250; rpm
